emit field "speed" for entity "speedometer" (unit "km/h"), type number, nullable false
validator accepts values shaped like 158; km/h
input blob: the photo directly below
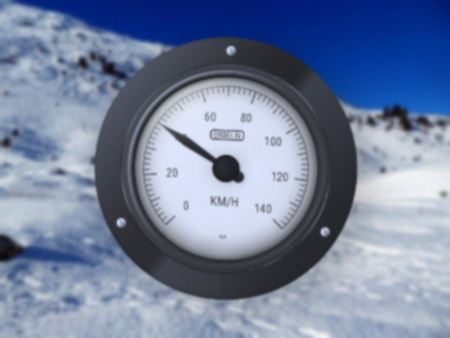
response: 40; km/h
